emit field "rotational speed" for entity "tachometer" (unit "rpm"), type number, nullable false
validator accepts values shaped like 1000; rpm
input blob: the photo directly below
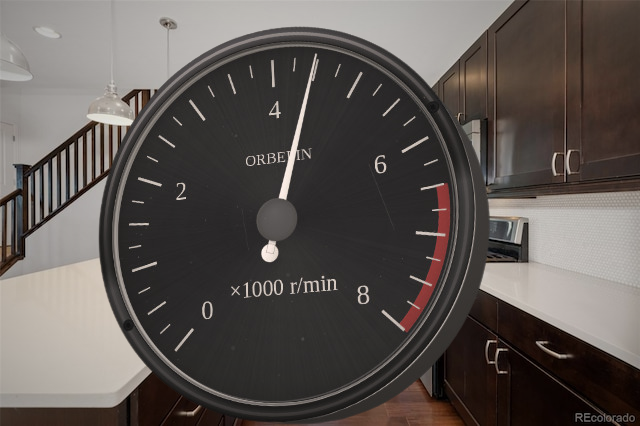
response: 4500; rpm
